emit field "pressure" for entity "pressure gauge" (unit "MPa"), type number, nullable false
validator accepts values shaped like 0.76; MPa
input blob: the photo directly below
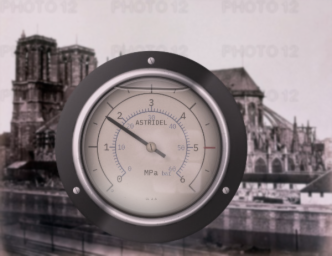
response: 1.75; MPa
